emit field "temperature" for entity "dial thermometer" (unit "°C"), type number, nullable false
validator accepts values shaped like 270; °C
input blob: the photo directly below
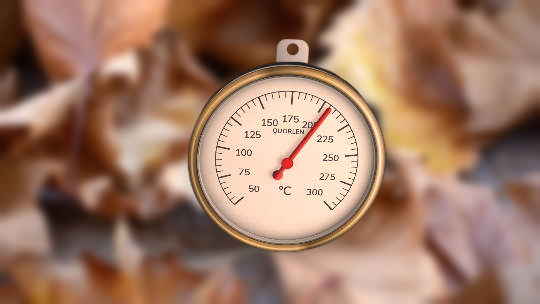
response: 205; °C
